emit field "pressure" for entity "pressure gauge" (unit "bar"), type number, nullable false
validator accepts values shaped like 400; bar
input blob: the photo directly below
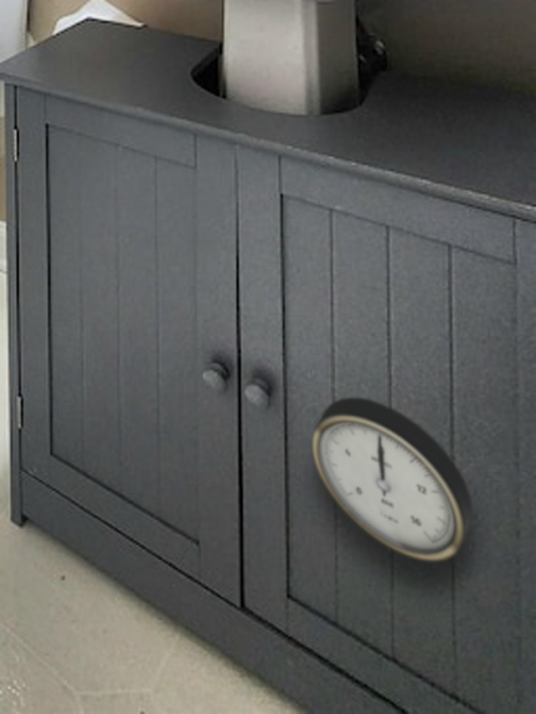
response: 8; bar
